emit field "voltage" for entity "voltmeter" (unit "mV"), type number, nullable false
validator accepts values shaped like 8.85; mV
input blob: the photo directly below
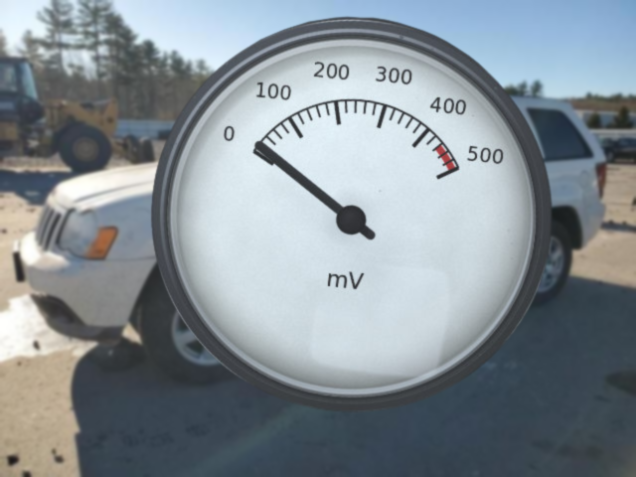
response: 20; mV
